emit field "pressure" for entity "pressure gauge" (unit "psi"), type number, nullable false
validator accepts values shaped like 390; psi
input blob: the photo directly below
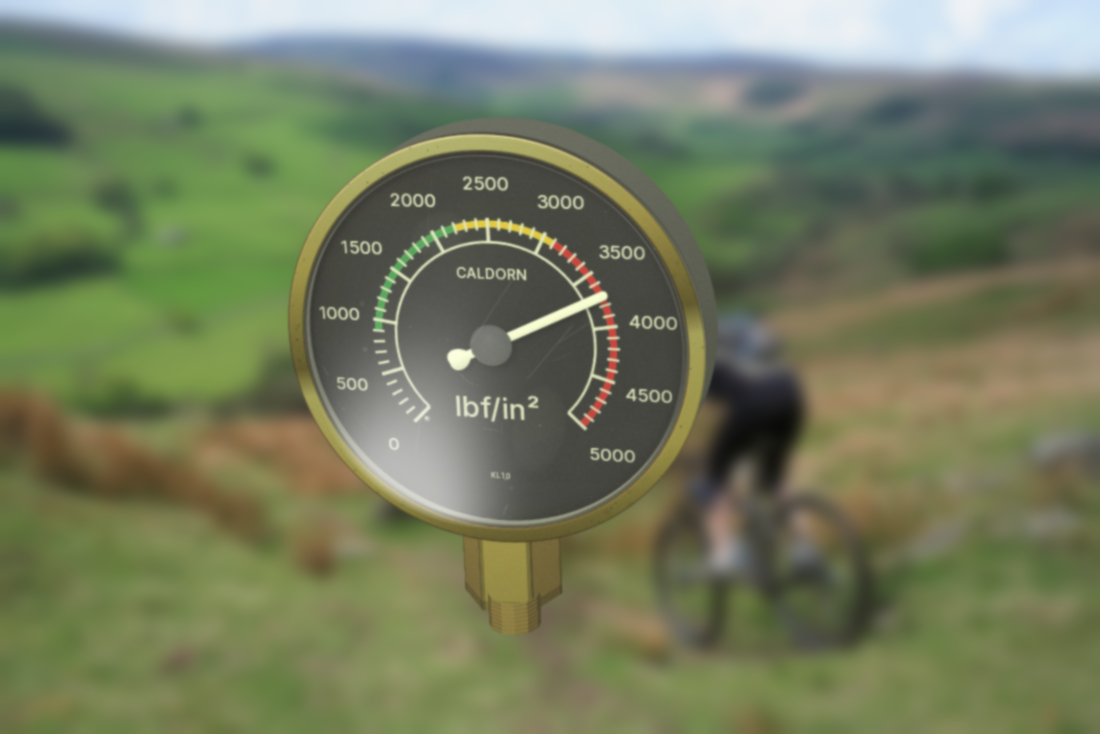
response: 3700; psi
